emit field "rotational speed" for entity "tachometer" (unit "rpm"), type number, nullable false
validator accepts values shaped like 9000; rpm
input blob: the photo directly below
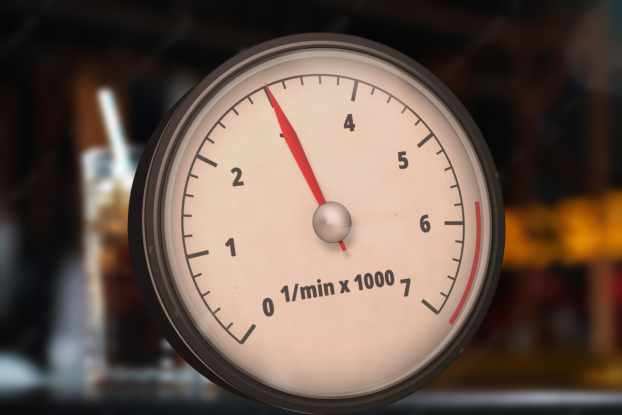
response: 3000; rpm
